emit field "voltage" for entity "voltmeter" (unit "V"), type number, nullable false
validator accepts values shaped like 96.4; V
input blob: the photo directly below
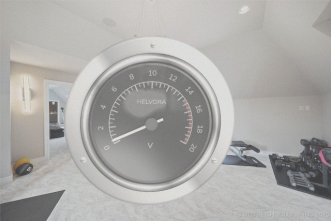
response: 0.5; V
